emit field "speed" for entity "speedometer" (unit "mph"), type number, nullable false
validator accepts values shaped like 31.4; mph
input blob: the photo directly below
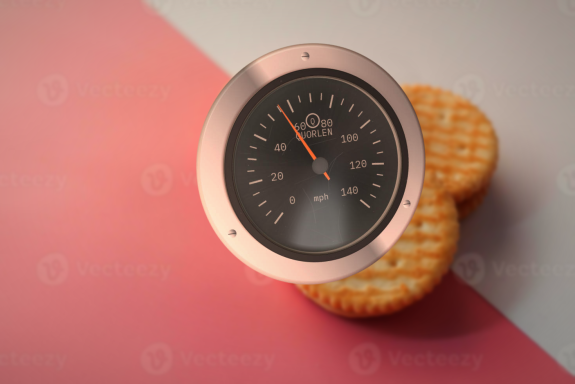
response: 55; mph
